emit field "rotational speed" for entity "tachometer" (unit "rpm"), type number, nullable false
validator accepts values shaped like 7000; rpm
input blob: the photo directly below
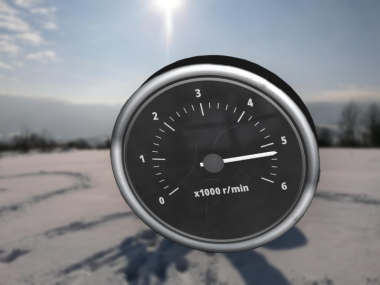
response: 5200; rpm
